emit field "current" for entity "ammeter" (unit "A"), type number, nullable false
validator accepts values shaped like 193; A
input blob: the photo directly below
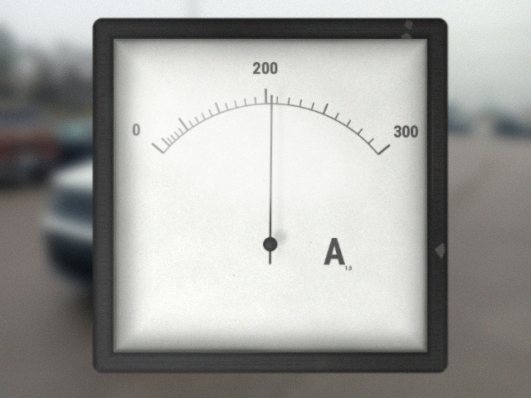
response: 205; A
